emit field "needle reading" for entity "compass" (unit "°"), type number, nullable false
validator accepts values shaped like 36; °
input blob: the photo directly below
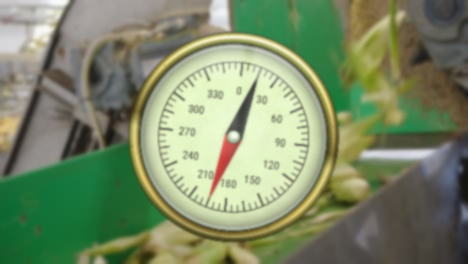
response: 195; °
